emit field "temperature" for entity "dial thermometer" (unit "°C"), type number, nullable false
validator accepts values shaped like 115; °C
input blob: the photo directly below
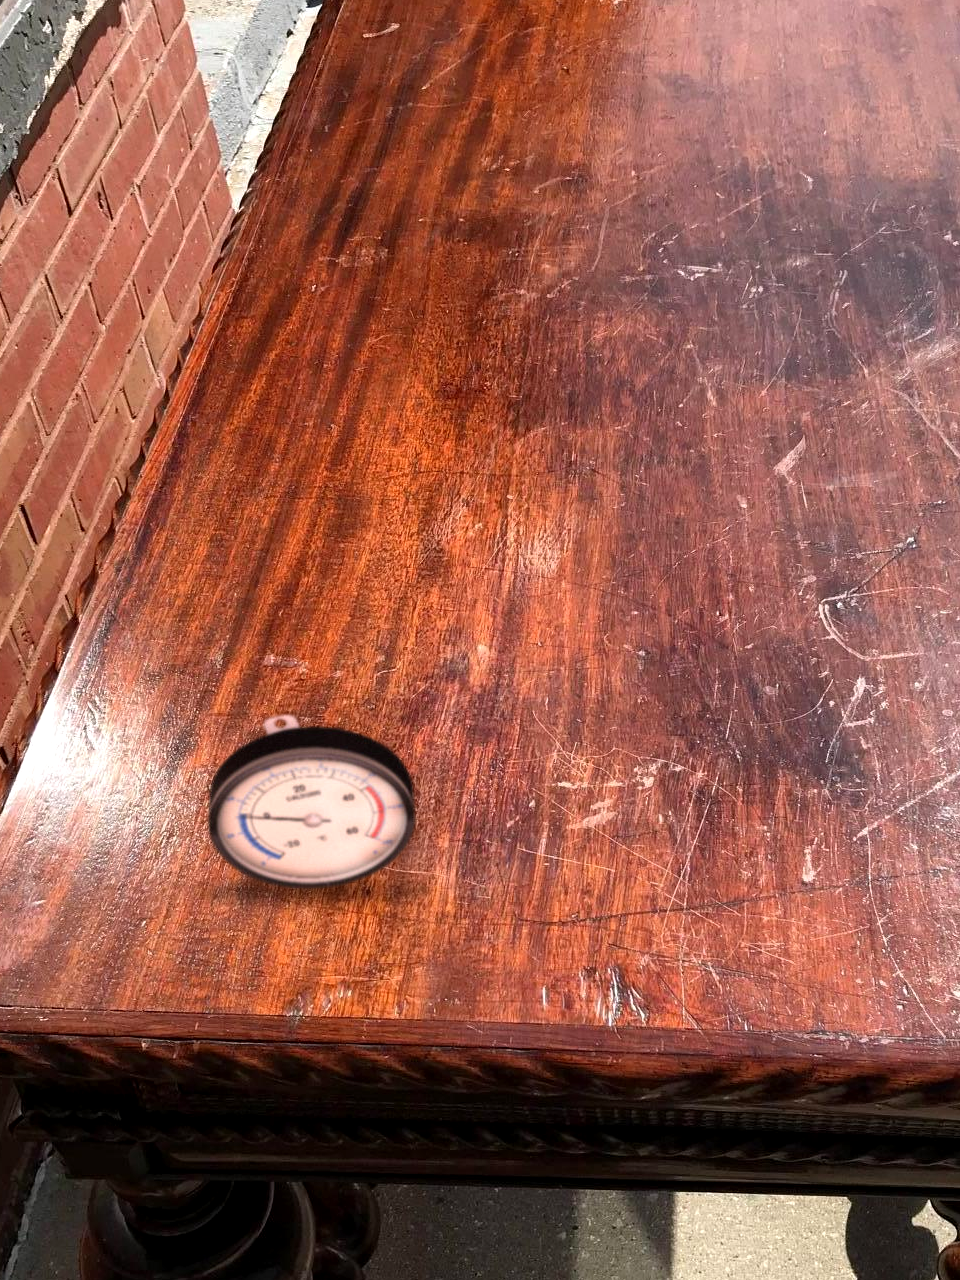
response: 0; °C
